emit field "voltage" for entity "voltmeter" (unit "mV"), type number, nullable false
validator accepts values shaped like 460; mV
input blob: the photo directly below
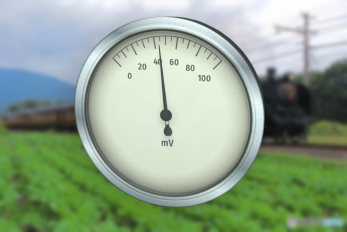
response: 45; mV
